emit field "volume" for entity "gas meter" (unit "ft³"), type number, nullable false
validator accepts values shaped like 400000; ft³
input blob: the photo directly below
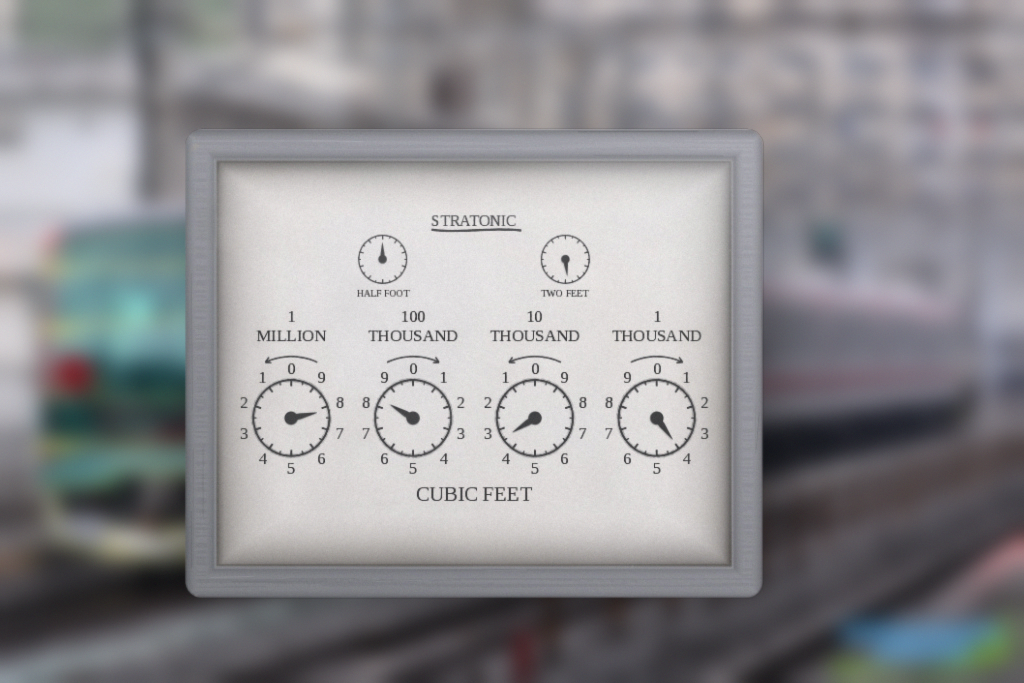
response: 783400; ft³
